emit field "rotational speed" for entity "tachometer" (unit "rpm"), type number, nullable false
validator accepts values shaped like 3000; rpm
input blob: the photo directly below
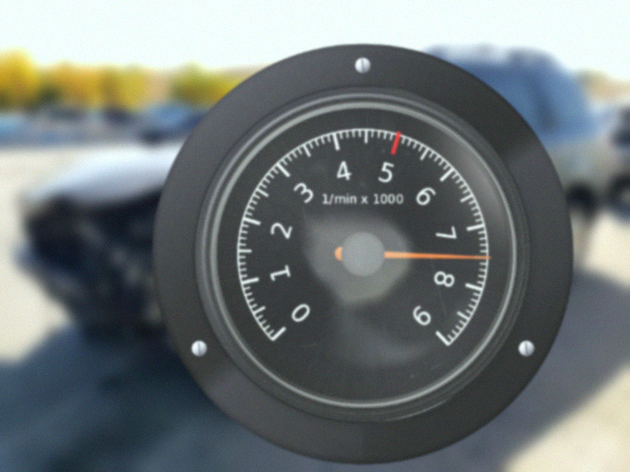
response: 7500; rpm
